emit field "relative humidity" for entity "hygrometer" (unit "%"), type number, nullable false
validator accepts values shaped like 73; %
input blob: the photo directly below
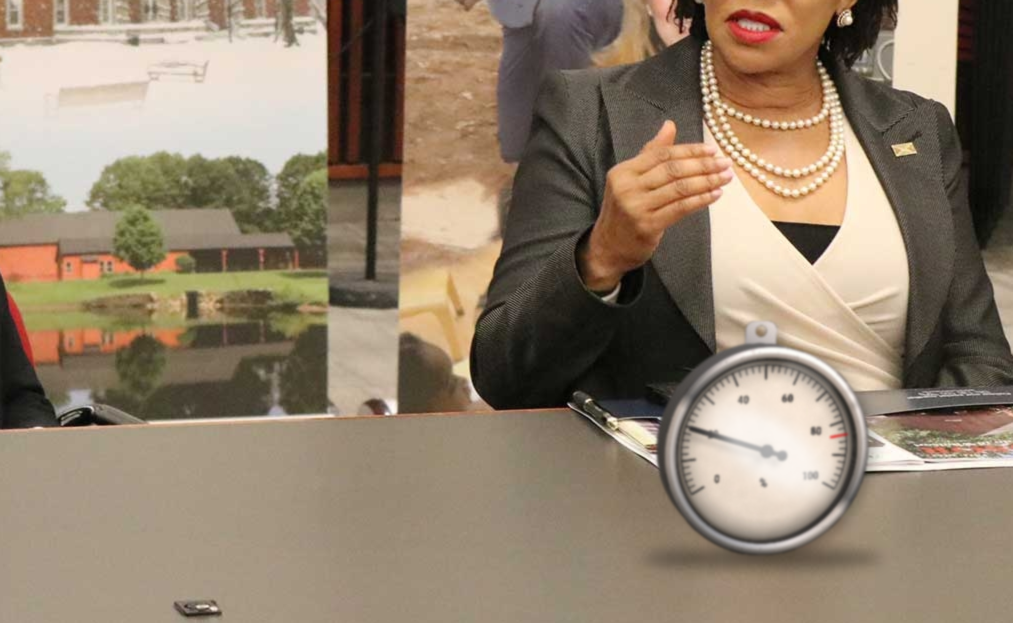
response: 20; %
